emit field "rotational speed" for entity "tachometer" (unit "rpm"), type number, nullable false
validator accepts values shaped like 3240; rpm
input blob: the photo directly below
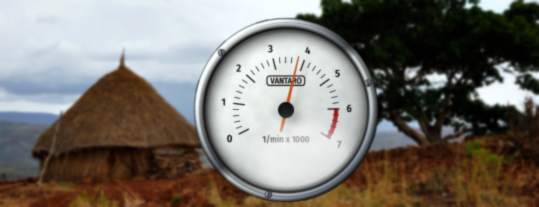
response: 3800; rpm
